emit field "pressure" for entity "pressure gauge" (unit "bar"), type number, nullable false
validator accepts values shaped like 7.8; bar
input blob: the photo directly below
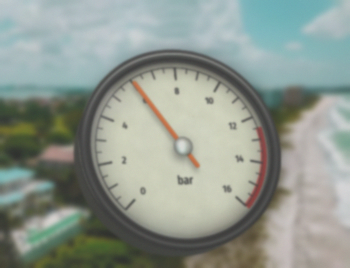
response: 6; bar
